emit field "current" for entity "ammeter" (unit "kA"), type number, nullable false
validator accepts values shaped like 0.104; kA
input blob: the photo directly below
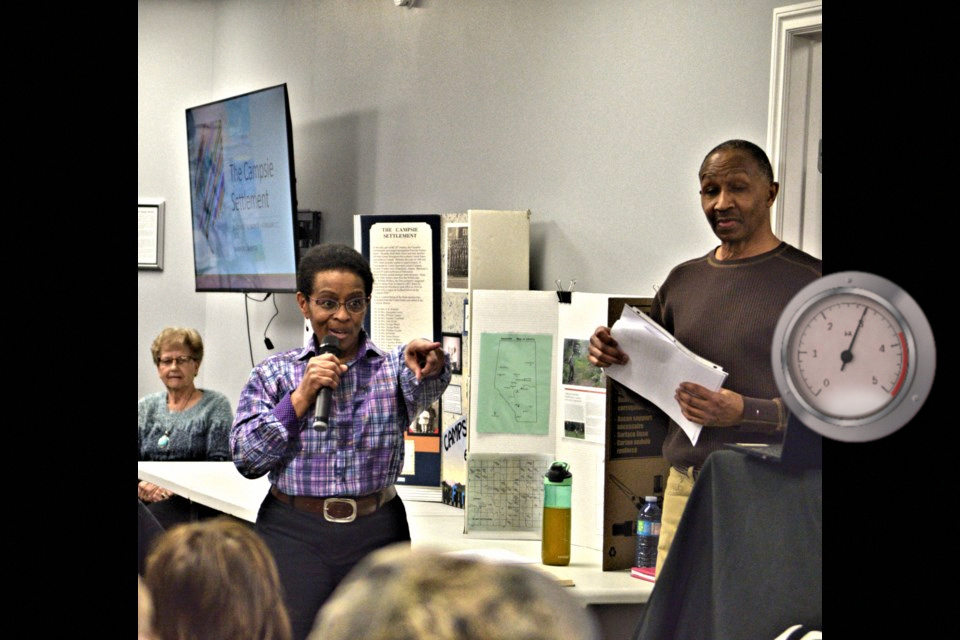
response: 3; kA
